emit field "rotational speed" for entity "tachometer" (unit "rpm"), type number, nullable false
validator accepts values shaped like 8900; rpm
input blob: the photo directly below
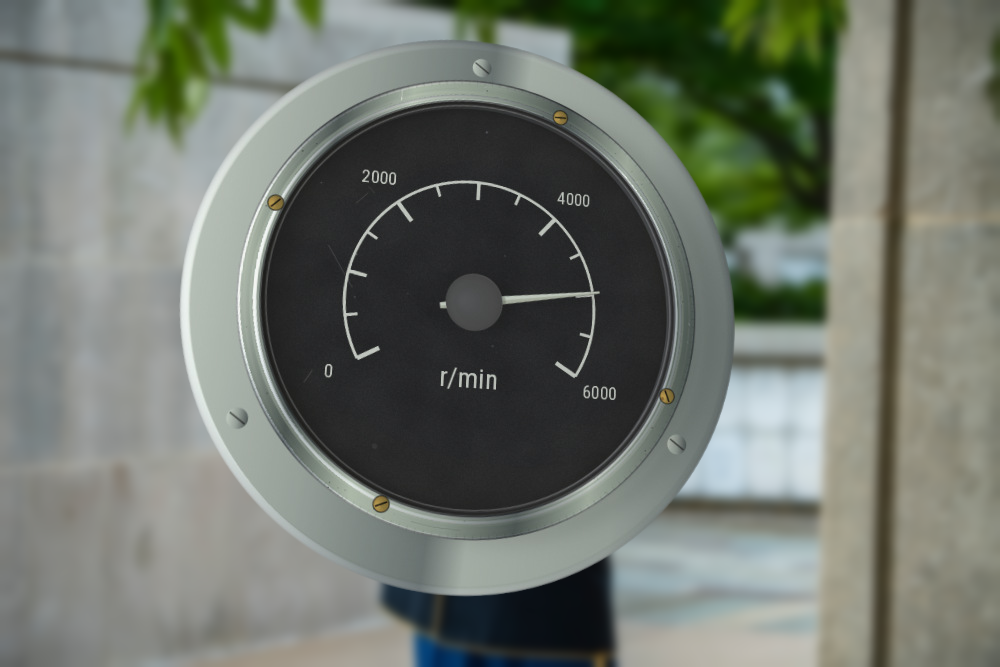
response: 5000; rpm
